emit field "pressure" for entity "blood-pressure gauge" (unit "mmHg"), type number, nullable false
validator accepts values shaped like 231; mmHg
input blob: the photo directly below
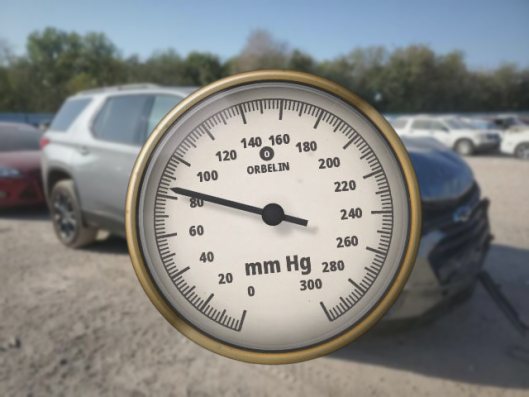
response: 84; mmHg
